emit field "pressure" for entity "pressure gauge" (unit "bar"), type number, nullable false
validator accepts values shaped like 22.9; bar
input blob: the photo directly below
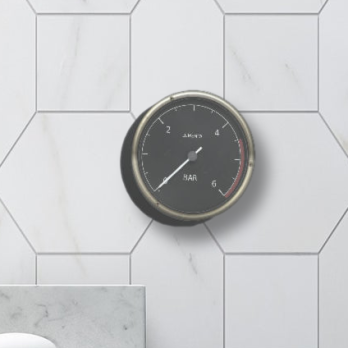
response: 0; bar
